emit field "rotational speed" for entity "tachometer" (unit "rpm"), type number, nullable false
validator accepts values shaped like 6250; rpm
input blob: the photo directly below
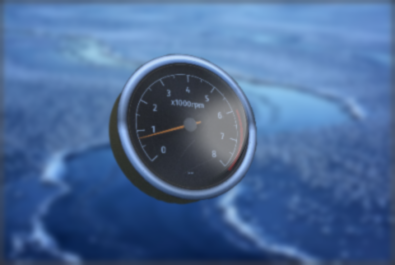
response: 750; rpm
